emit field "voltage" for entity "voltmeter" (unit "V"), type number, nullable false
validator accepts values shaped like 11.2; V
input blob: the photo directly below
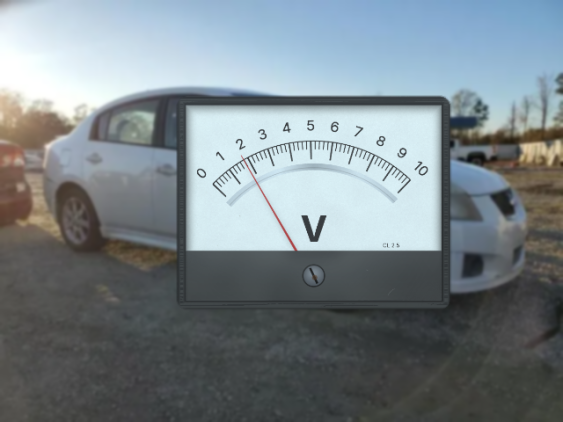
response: 1.8; V
